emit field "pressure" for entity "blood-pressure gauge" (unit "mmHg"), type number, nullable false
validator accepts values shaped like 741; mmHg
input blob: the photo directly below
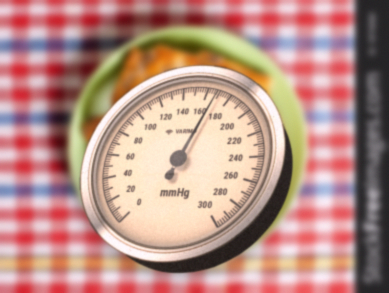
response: 170; mmHg
